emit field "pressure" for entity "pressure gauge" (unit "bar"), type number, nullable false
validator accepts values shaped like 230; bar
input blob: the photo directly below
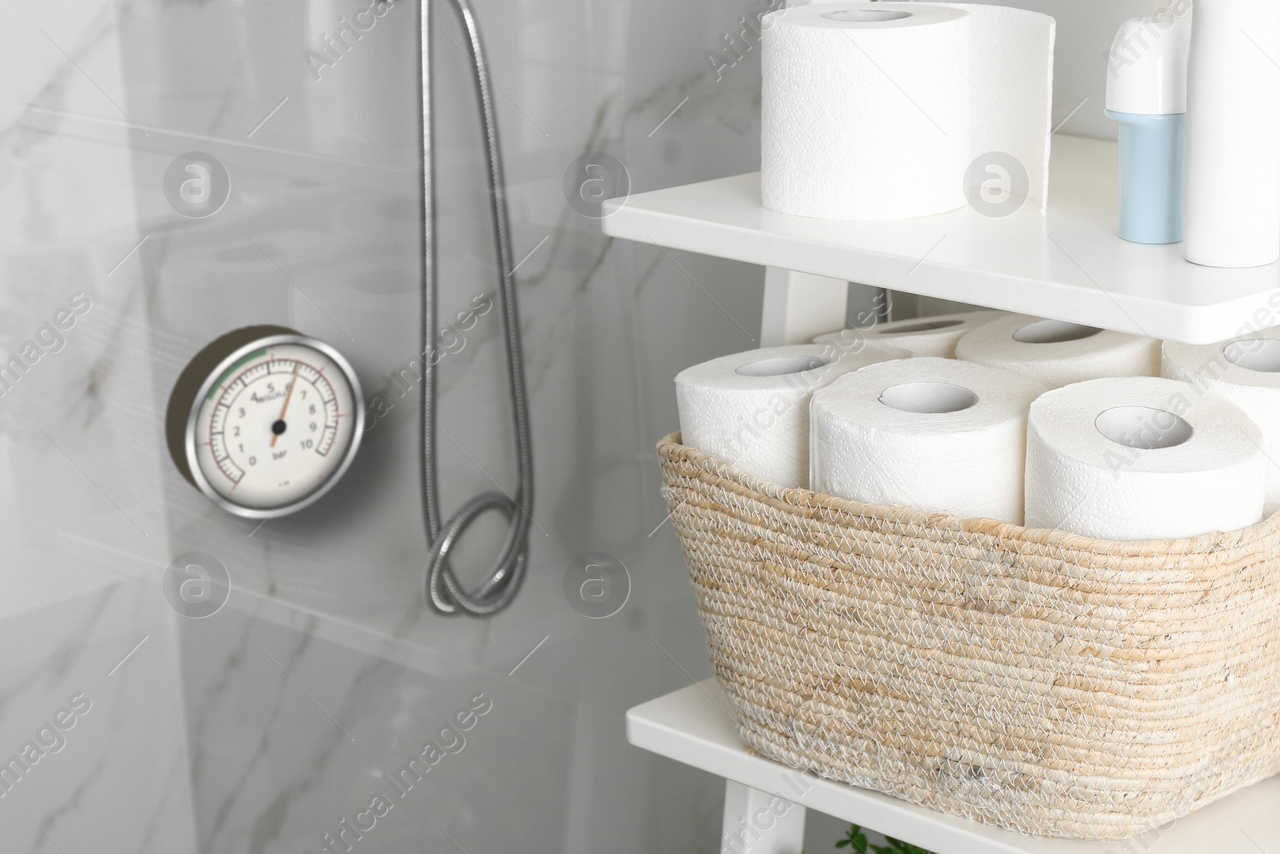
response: 6; bar
